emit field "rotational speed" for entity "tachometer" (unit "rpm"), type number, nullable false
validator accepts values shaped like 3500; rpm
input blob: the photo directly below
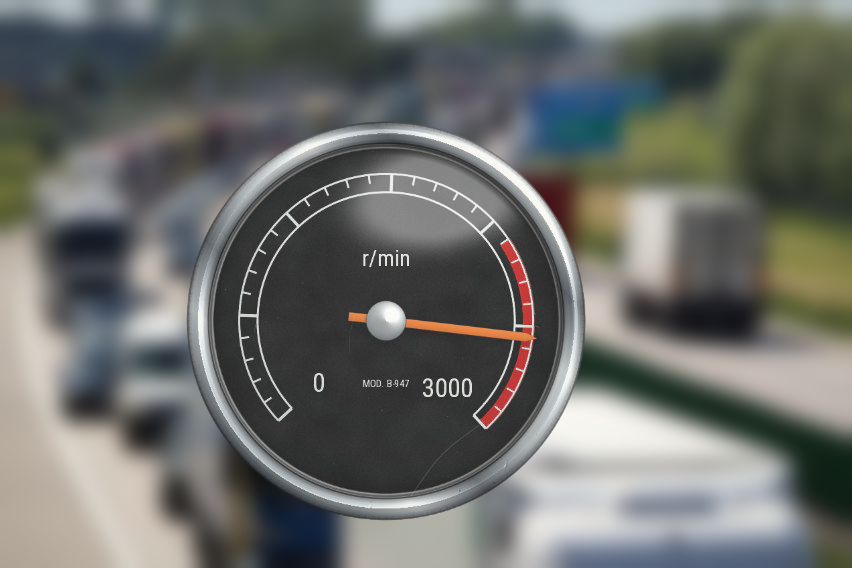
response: 2550; rpm
